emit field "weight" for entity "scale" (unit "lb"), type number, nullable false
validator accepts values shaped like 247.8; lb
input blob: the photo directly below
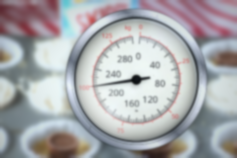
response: 220; lb
